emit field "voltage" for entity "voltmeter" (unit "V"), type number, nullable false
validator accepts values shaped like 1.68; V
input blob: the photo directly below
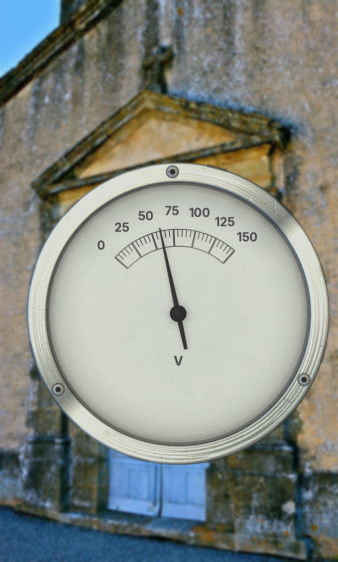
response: 60; V
